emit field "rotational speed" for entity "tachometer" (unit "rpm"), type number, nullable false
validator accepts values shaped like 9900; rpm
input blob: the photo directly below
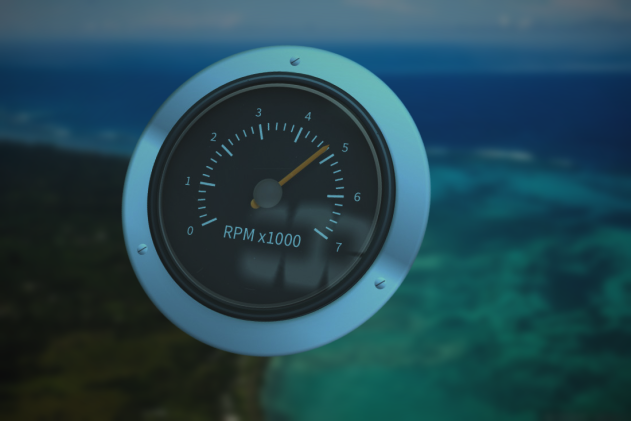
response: 4800; rpm
